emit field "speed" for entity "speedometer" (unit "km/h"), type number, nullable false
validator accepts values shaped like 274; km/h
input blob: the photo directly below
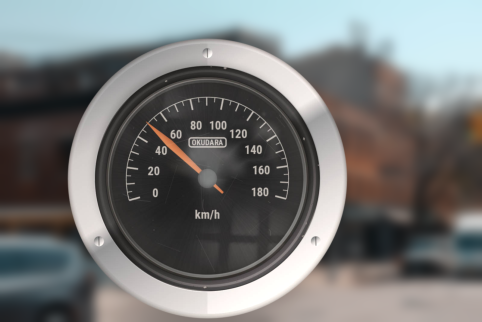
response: 50; km/h
